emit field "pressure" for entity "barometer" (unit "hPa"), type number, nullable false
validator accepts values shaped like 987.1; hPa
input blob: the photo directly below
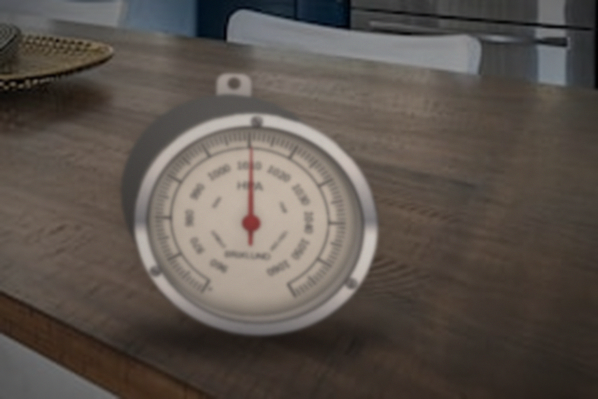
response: 1010; hPa
